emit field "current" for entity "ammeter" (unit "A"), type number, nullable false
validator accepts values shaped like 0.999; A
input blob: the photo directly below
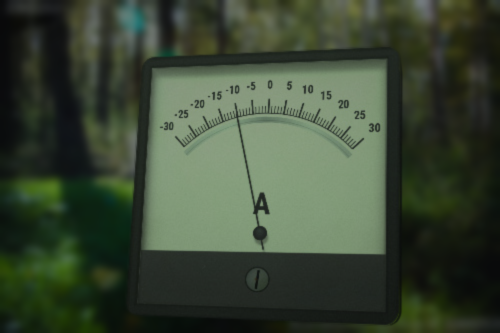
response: -10; A
